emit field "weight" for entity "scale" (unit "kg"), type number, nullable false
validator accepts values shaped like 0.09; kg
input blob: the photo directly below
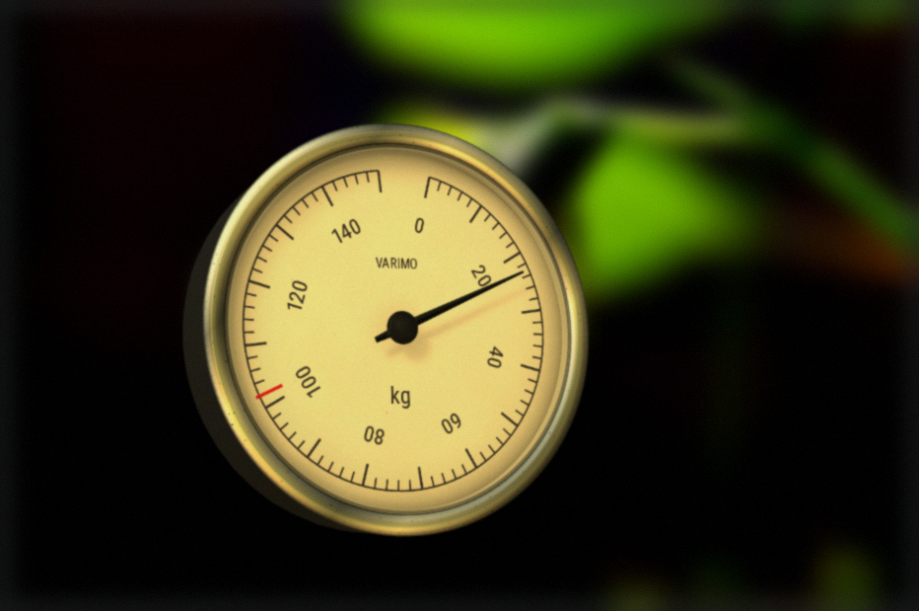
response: 23; kg
